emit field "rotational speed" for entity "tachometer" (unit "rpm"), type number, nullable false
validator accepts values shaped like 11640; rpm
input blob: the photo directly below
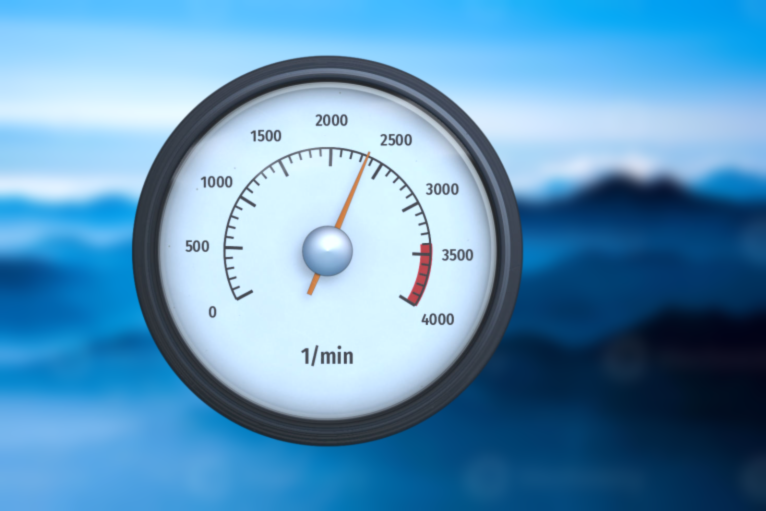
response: 2350; rpm
